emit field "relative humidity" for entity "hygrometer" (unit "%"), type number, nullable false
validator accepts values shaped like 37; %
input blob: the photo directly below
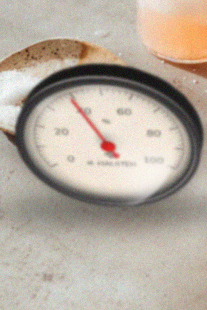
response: 40; %
